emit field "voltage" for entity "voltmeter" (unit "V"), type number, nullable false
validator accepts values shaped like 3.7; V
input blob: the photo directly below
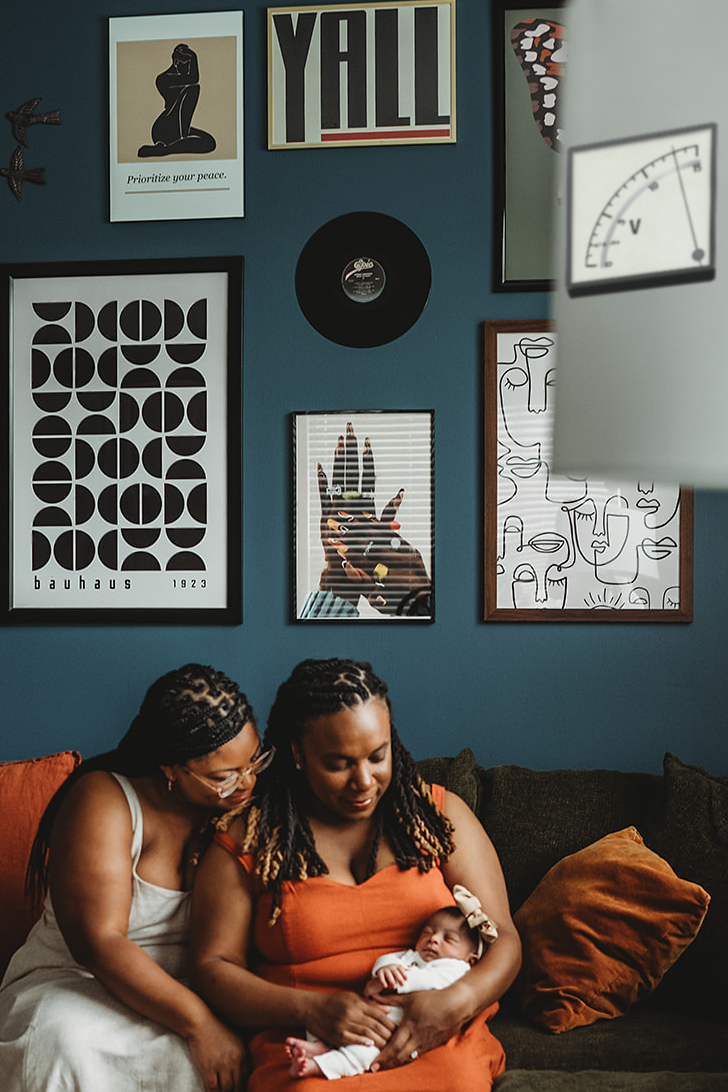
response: 13; V
